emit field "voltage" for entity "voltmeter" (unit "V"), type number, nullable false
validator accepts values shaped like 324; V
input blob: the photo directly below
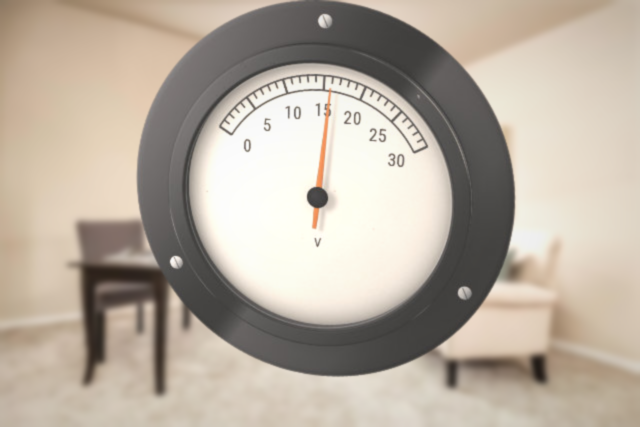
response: 16; V
